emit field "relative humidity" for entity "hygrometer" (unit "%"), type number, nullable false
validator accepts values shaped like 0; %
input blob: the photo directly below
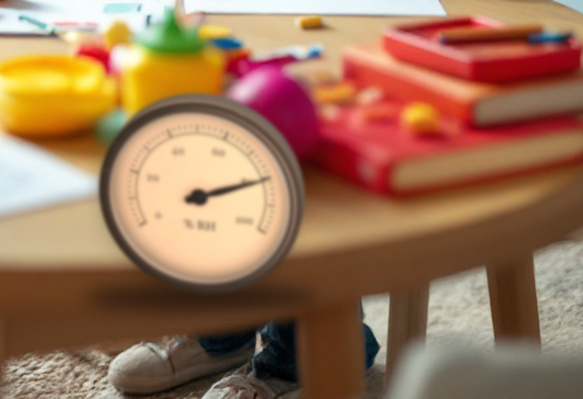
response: 80; %
